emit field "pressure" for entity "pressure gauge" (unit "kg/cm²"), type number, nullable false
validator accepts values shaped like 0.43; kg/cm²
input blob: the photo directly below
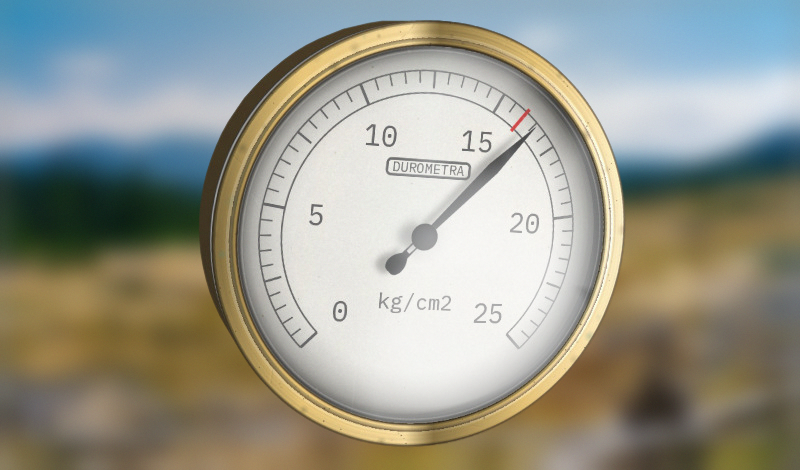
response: 16.5; kg/cm²
